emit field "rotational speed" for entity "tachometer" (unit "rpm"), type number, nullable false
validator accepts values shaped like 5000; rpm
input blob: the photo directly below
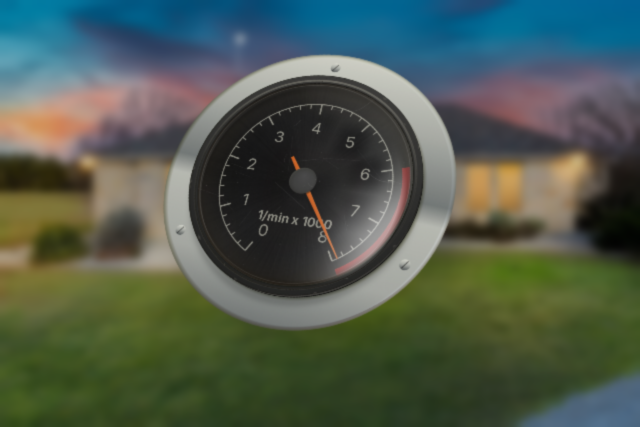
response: 7900; rpm
